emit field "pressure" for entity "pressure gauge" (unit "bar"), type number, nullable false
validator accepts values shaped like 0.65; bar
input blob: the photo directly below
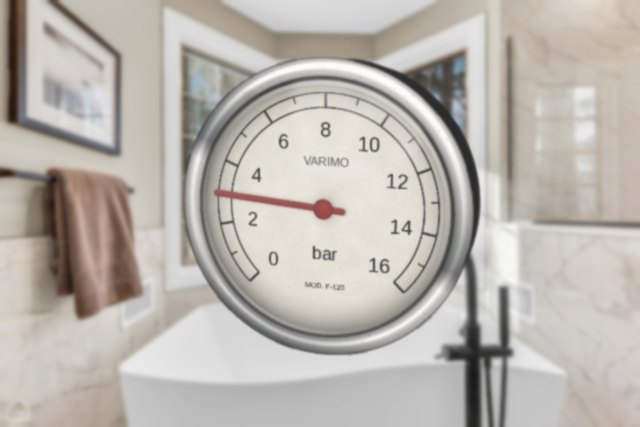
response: 3; bar
